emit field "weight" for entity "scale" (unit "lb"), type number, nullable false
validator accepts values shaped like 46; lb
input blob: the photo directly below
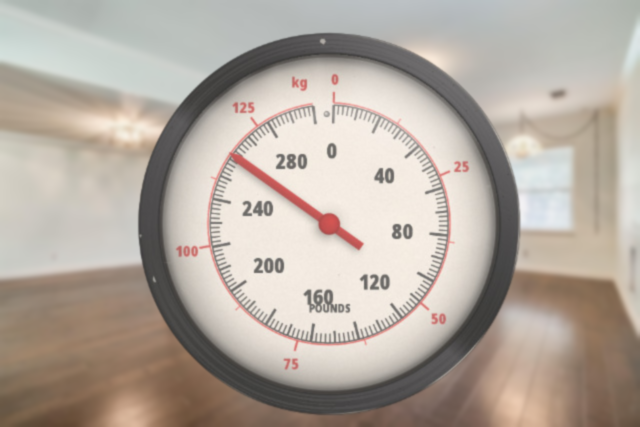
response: 260; lb
